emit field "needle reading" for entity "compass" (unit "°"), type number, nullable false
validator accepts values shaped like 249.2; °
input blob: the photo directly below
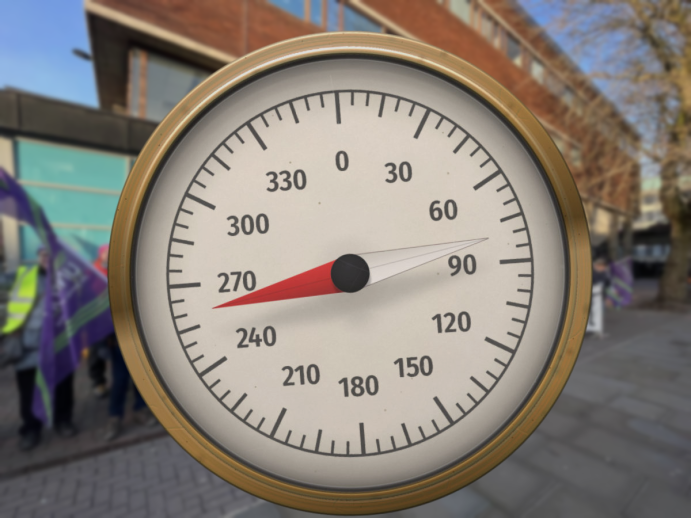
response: 260; °
